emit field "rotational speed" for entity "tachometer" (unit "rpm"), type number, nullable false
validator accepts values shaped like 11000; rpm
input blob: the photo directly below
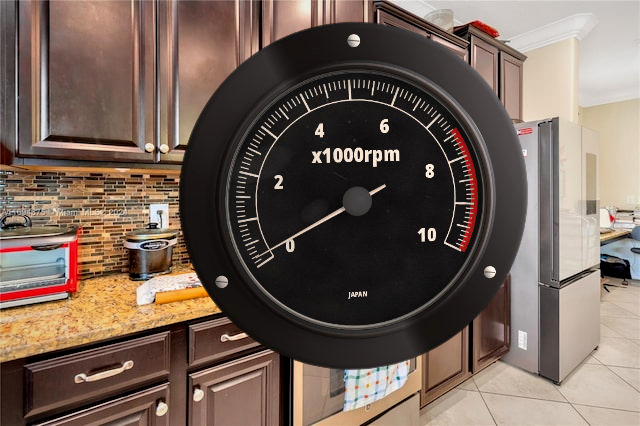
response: 200; rpm
